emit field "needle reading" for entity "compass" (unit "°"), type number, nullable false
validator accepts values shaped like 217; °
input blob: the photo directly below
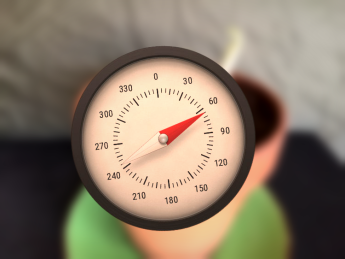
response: 65; °
